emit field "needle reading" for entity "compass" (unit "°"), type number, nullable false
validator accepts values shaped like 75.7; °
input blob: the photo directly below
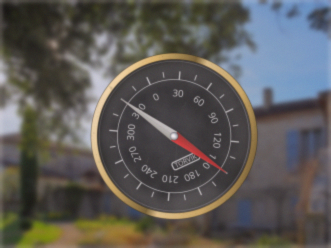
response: 150; °
